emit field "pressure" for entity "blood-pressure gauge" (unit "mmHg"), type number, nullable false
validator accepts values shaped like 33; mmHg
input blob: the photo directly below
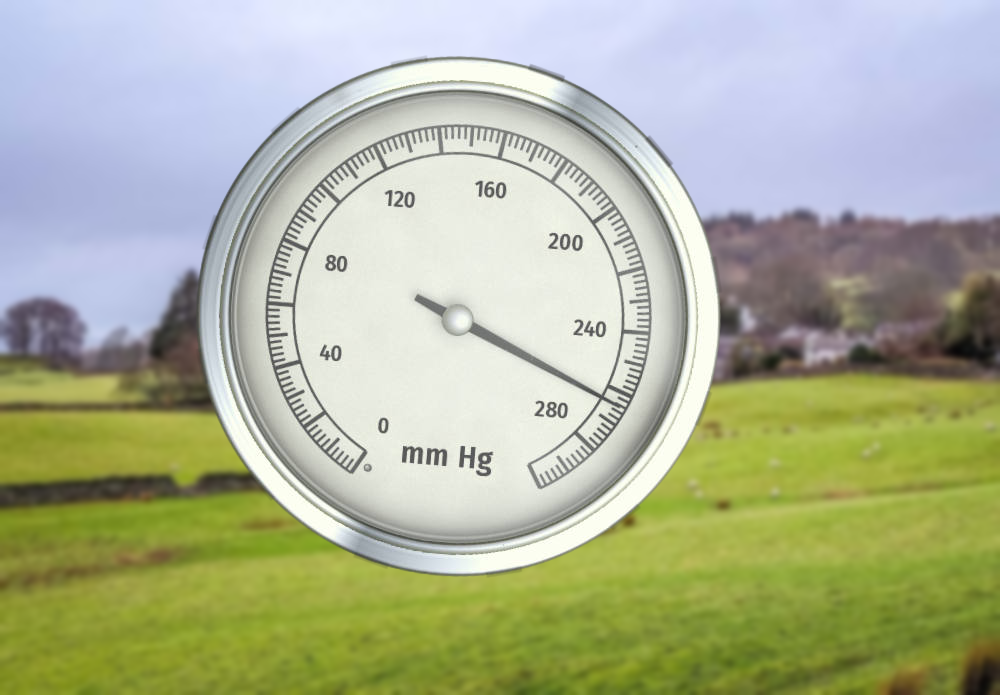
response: 264; mmHg
